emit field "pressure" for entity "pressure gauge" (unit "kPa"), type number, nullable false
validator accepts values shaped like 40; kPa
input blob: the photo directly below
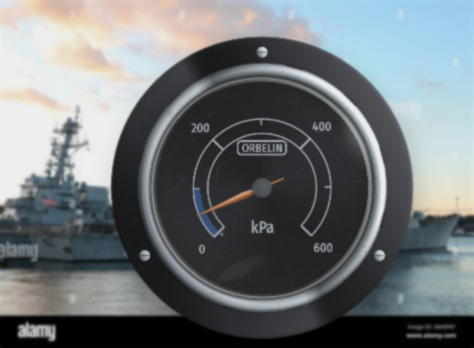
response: 50; kPa
